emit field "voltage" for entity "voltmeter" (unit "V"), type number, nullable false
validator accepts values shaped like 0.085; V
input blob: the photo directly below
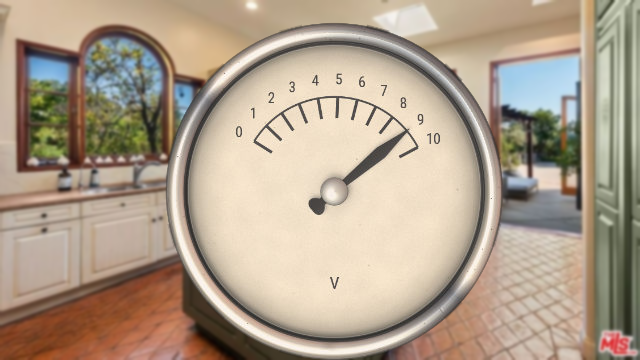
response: 9; V
